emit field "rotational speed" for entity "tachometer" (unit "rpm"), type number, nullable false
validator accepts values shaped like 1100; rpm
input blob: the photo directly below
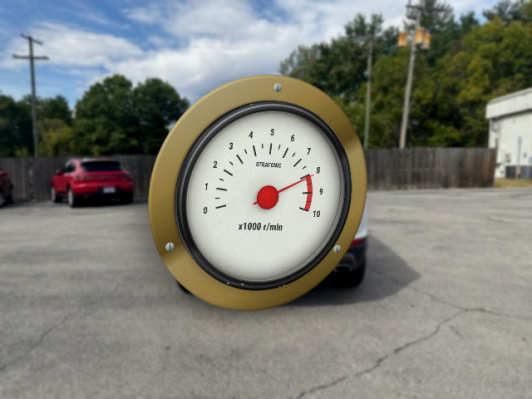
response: 8000; rpm
